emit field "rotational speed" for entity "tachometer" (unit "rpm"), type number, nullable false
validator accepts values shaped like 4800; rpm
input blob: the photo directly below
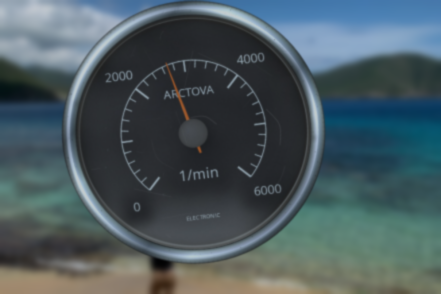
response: 2700; rpm
